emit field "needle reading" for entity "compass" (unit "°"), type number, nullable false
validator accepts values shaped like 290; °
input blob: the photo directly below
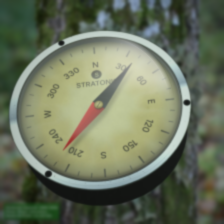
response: 220; °
